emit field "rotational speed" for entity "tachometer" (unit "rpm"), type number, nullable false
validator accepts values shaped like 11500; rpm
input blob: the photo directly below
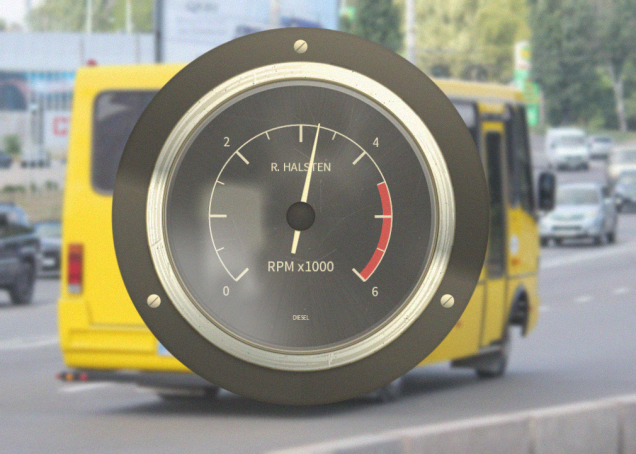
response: 3250; rpm
